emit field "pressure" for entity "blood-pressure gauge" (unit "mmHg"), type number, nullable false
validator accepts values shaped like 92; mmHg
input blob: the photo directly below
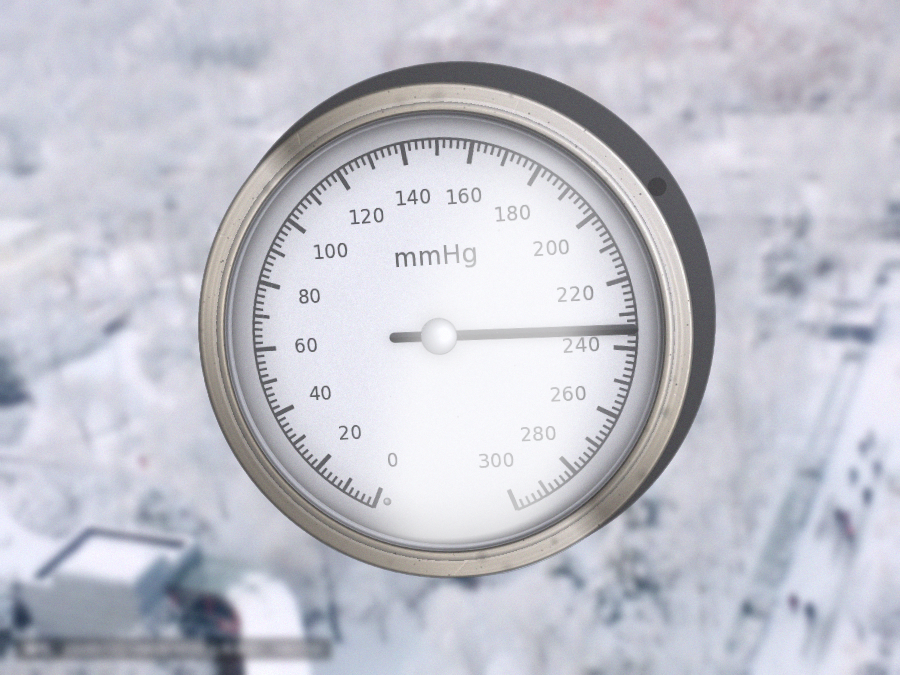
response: 234; mmHg
